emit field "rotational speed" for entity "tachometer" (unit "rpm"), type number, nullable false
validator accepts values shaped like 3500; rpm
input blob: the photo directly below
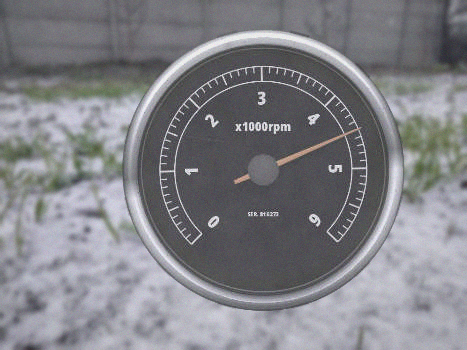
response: 4500; rpm
